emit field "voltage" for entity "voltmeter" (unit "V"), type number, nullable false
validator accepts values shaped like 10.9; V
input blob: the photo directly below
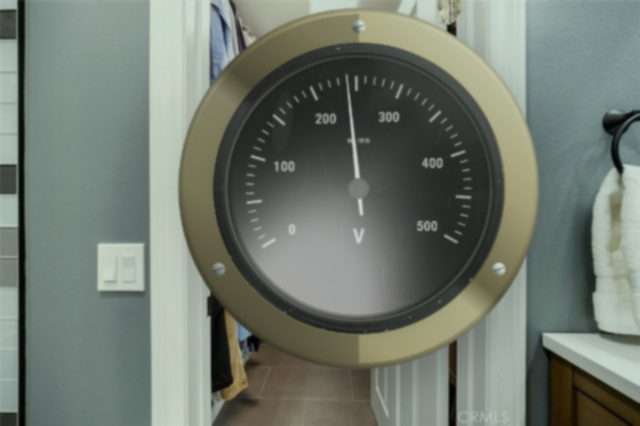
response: 240; V
